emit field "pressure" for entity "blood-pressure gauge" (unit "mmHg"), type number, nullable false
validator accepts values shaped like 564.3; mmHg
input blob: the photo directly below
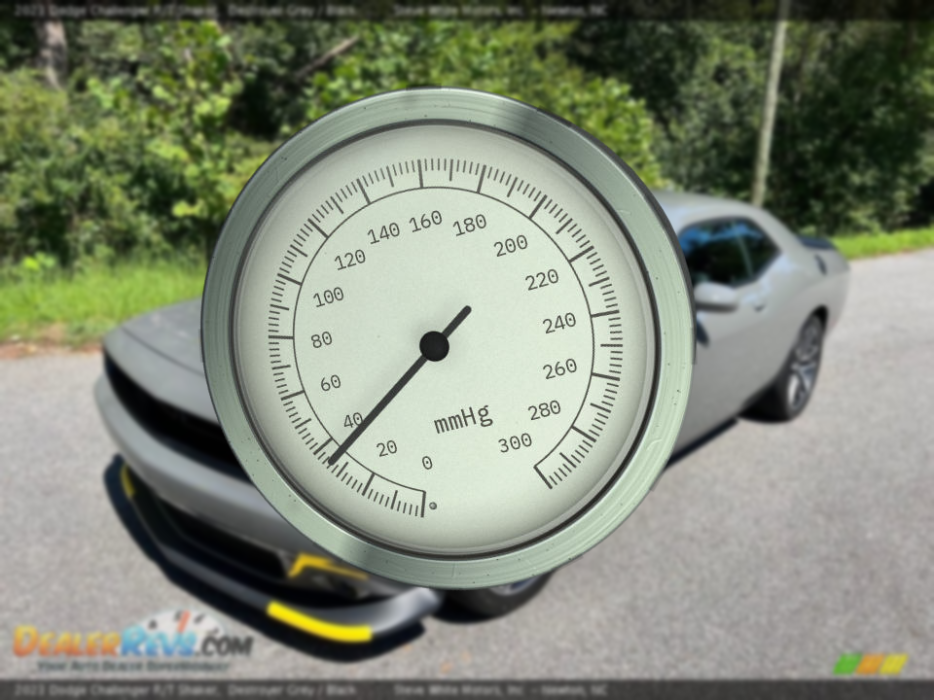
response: 34; mmHg
